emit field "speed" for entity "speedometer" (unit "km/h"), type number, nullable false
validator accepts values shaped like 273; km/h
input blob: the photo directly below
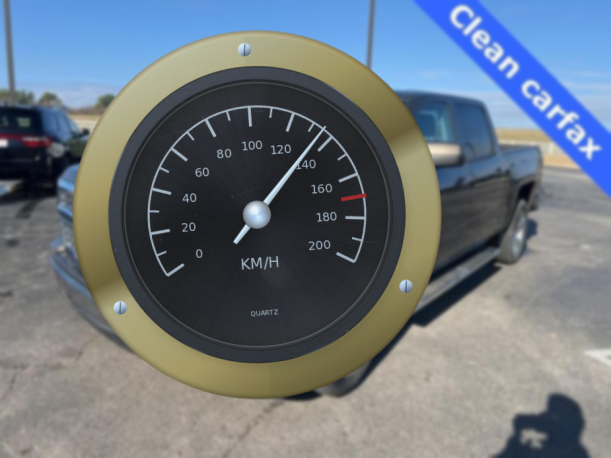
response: 135; km/h
